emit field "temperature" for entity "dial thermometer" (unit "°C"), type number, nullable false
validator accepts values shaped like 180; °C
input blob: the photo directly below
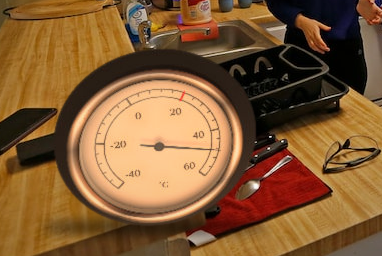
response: 48; °C
